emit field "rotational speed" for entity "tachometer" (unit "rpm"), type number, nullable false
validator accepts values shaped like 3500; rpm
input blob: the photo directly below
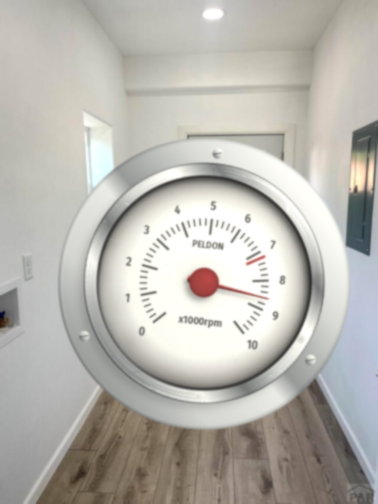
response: 8600; rpm
